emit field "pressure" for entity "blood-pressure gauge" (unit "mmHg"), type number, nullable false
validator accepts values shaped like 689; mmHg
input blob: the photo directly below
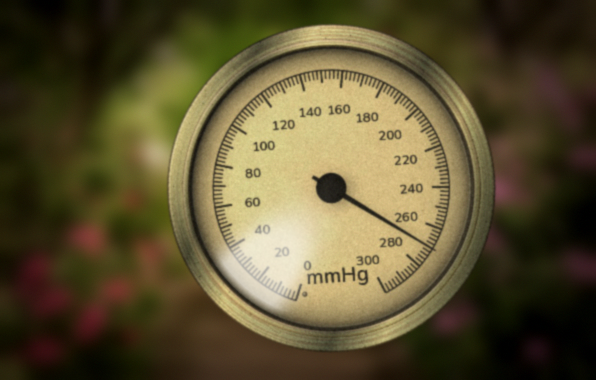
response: 270; mmHg
